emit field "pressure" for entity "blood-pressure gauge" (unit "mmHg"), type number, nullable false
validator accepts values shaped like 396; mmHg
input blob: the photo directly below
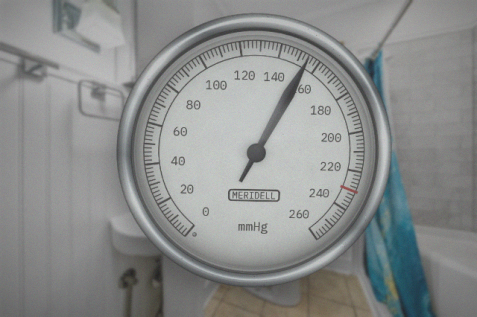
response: 154; mmHg
